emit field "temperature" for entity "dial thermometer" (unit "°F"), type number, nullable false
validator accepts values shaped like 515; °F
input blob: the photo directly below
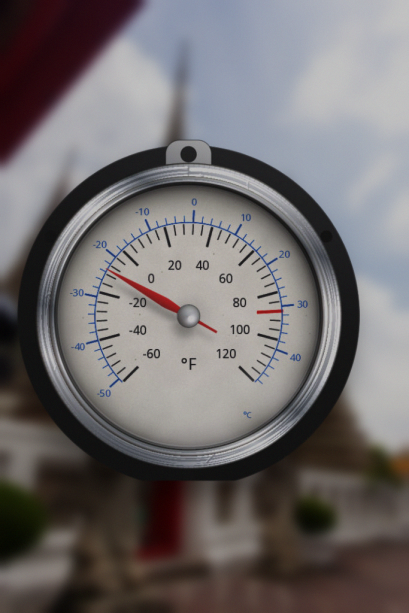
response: -10; °F
